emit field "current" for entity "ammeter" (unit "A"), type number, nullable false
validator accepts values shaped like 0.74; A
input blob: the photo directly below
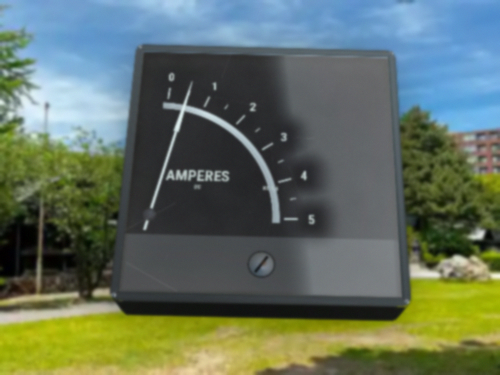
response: 0.5; A
